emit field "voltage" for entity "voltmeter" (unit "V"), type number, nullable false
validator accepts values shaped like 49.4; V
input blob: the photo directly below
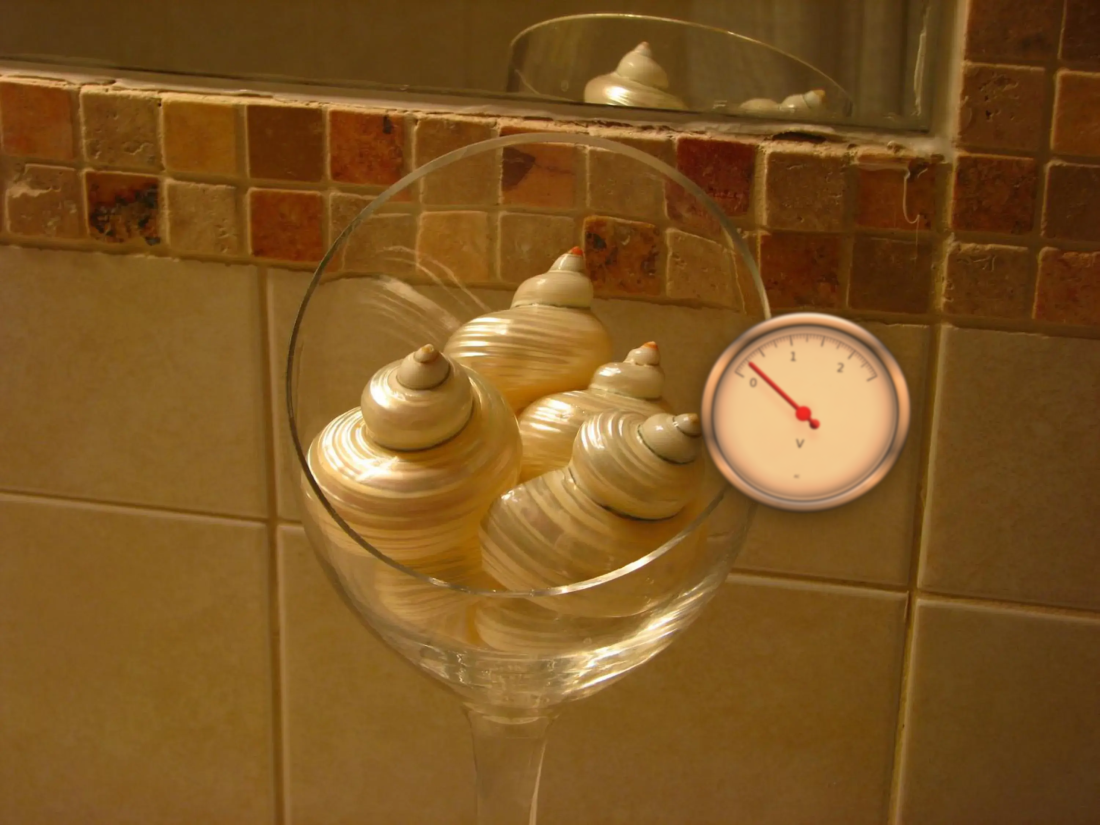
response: 0.25; V
